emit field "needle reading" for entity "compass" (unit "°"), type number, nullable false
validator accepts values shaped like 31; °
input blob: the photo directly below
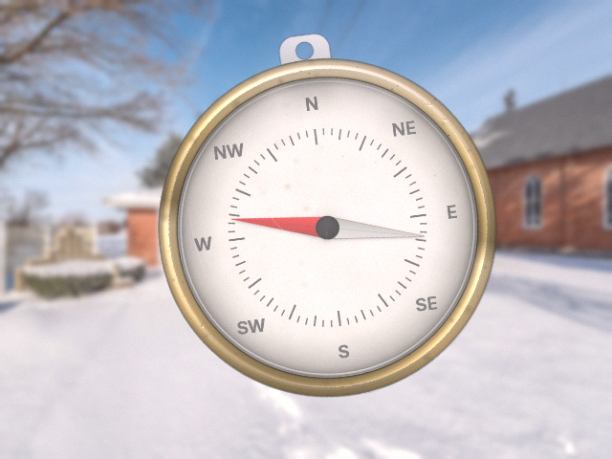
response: 282.5; °
